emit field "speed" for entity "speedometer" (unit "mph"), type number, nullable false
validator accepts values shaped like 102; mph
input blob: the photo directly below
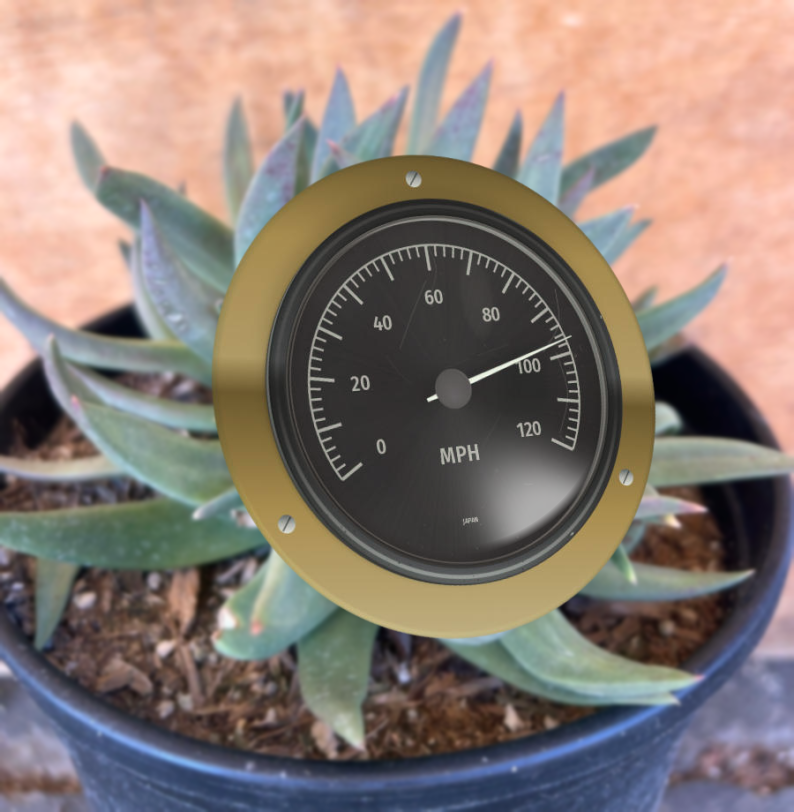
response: 97; mph
